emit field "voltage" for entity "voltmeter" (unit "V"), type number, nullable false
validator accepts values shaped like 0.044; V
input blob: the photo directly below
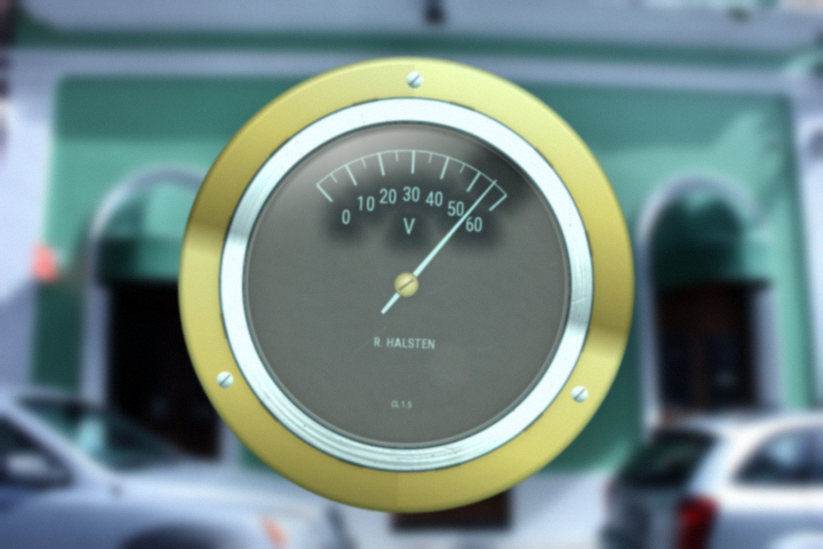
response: 55; V
